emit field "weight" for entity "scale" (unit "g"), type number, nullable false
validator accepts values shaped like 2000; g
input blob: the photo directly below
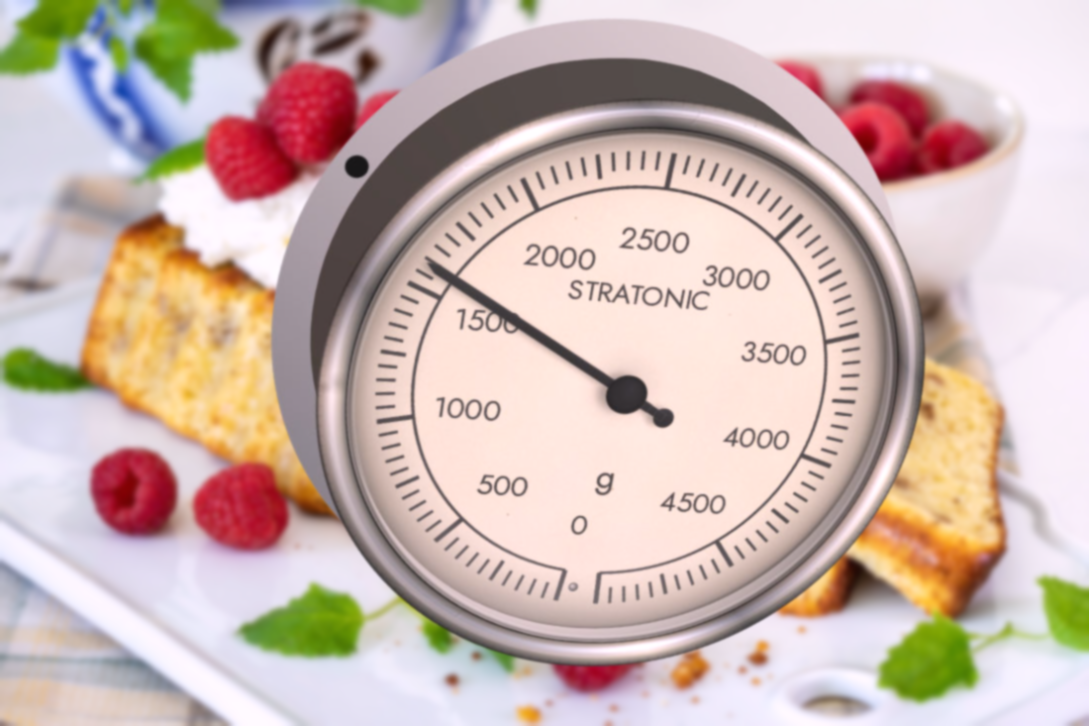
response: 1600; g
